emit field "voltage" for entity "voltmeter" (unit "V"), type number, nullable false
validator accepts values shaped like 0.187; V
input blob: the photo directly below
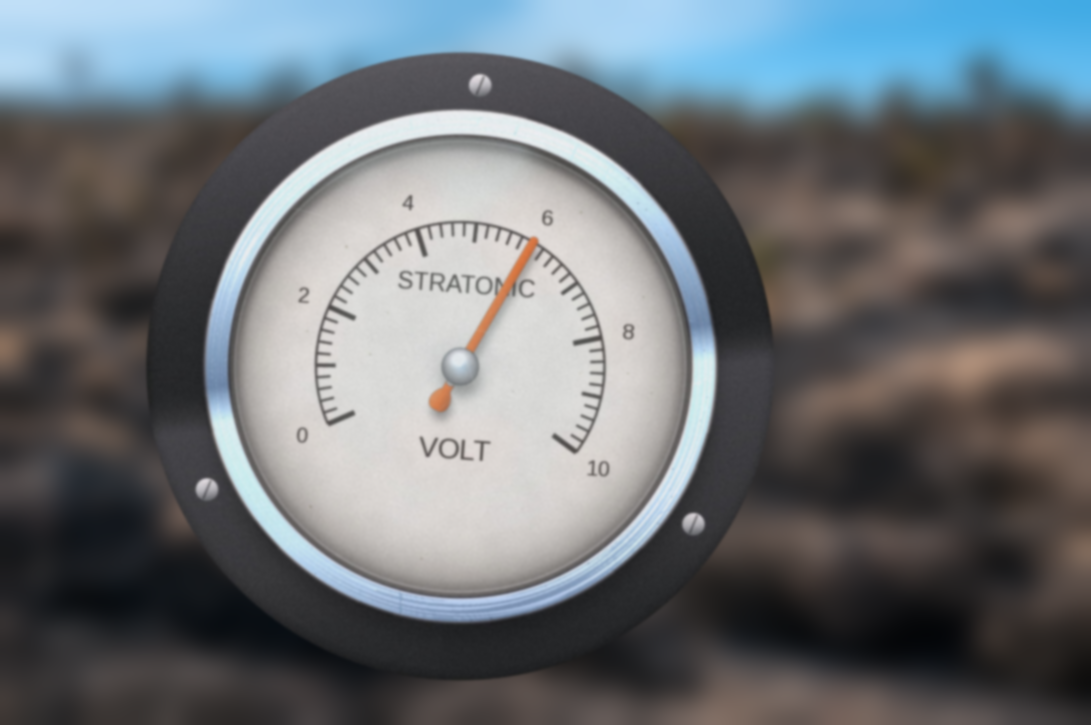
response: 6; V
